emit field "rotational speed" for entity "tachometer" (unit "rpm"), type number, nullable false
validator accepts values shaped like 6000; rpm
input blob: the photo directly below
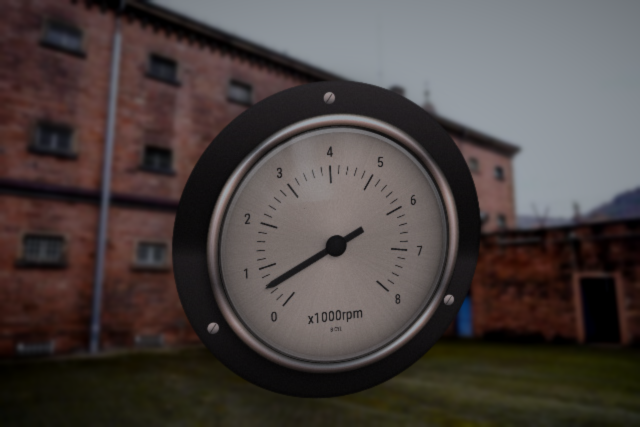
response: 600; rpm
